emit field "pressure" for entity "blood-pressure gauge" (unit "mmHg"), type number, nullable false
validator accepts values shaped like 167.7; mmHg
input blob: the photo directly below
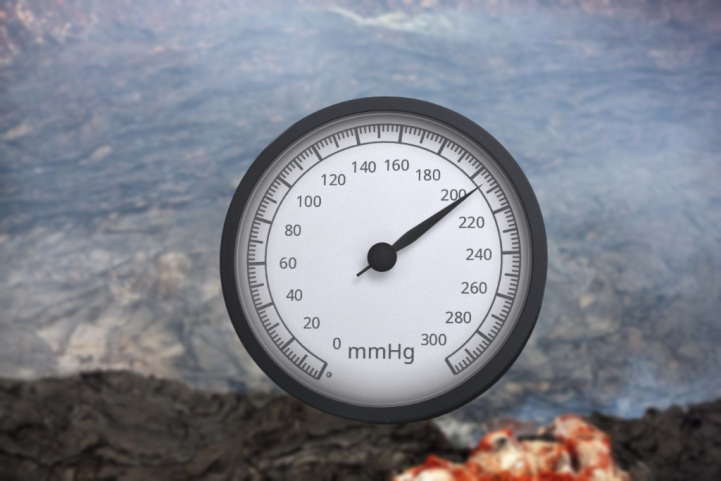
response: 206; mmHg
